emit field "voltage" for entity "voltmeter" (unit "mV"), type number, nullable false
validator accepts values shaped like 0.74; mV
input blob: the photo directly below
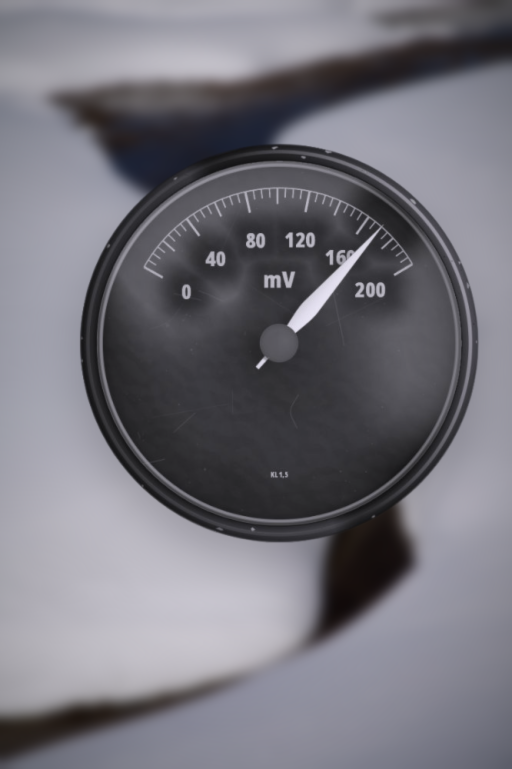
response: 170; mV
